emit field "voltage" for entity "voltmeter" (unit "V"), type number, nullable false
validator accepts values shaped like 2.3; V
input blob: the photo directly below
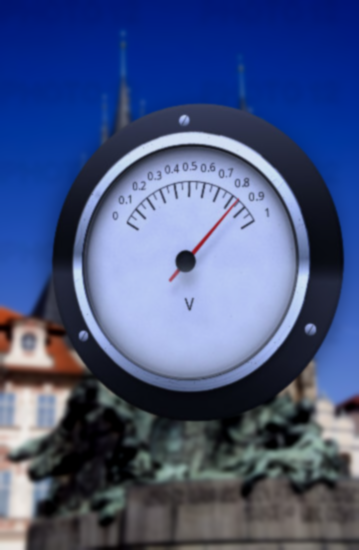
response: 0.85; V
